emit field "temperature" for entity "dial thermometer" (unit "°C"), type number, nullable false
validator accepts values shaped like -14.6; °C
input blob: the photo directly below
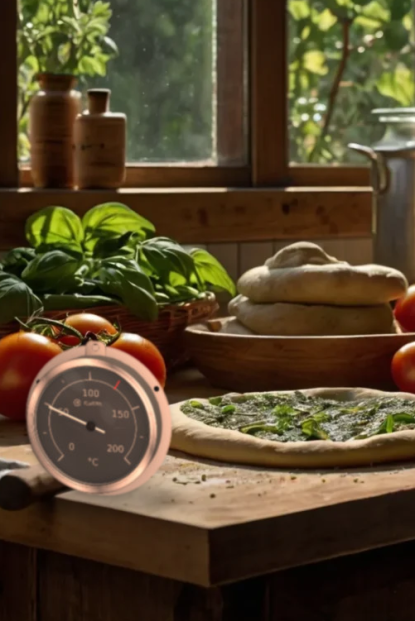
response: 50; °C
